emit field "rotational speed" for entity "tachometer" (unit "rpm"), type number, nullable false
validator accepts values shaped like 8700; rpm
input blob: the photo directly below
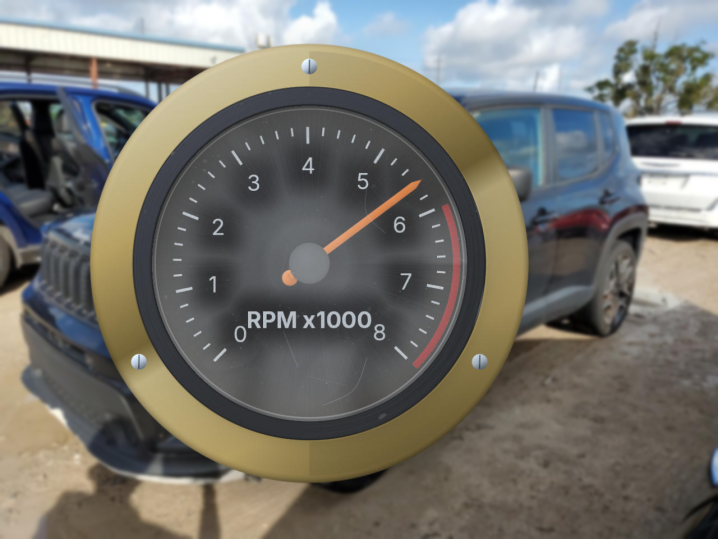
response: 5600; rpm
